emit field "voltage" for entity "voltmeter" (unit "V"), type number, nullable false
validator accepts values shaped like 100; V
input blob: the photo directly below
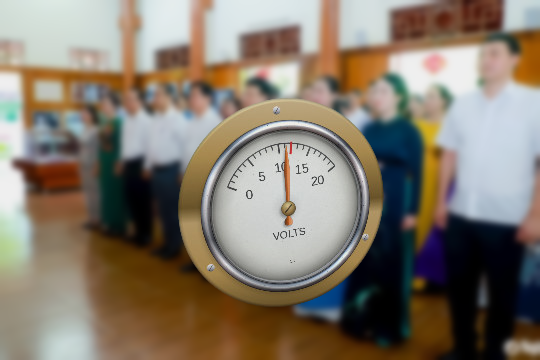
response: 11; V
